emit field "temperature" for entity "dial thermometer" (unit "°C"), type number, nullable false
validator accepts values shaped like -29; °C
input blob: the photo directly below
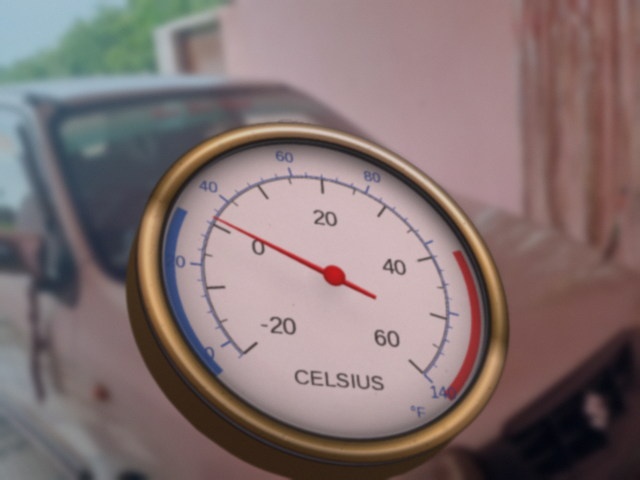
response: 0; °C
